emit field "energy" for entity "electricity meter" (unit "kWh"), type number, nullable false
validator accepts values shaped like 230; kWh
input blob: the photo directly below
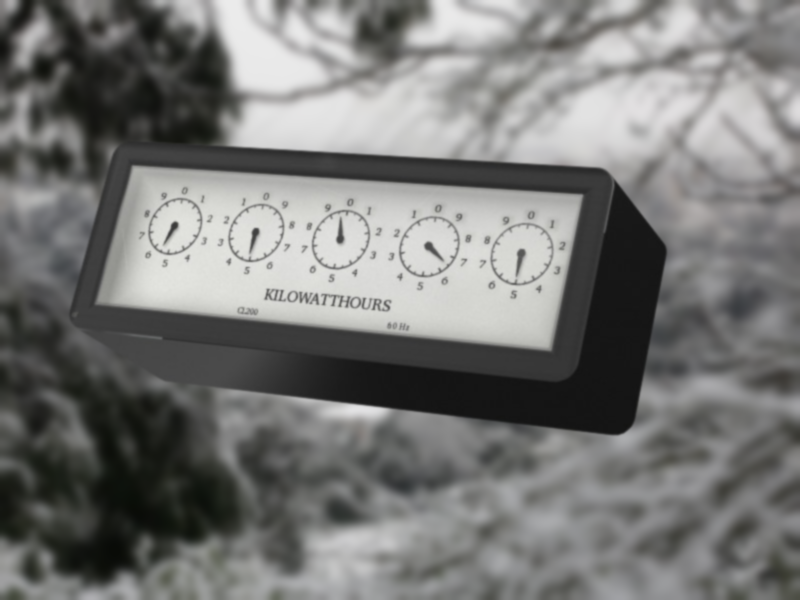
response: 54965; kWh
